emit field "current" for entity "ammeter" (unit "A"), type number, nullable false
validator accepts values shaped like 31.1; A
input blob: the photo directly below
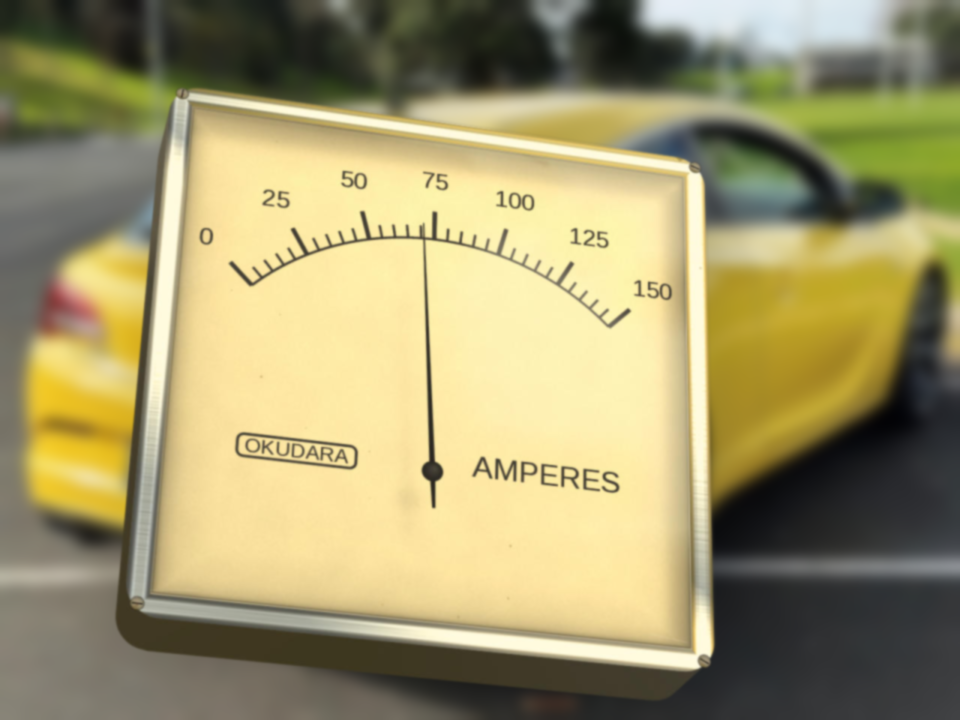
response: 70; A
